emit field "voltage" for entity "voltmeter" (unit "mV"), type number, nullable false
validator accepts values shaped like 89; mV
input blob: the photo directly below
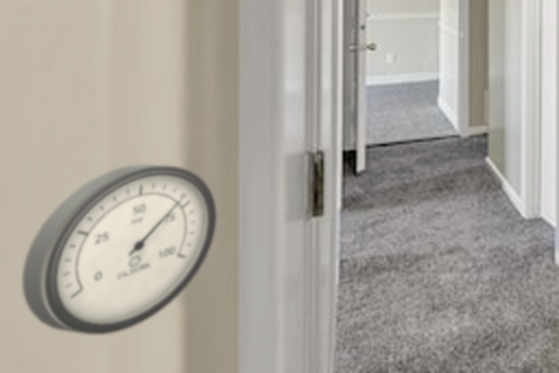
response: 70; mV
